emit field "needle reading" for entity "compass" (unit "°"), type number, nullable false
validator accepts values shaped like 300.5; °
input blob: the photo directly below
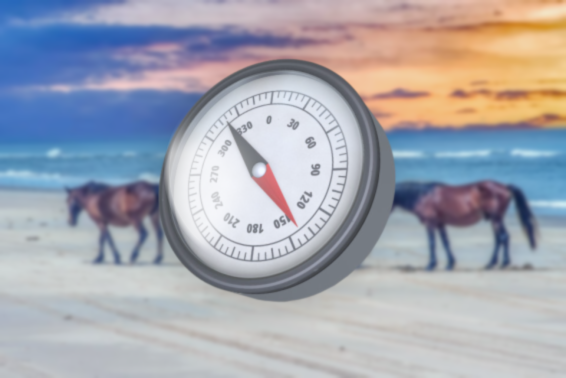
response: 140; °
